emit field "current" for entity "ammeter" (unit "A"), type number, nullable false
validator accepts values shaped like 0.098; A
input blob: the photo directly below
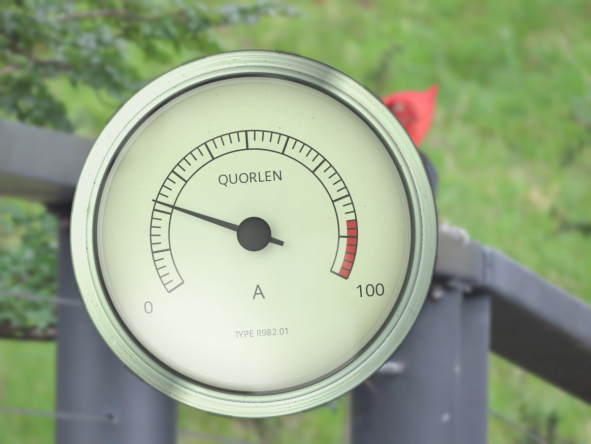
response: 22; A
